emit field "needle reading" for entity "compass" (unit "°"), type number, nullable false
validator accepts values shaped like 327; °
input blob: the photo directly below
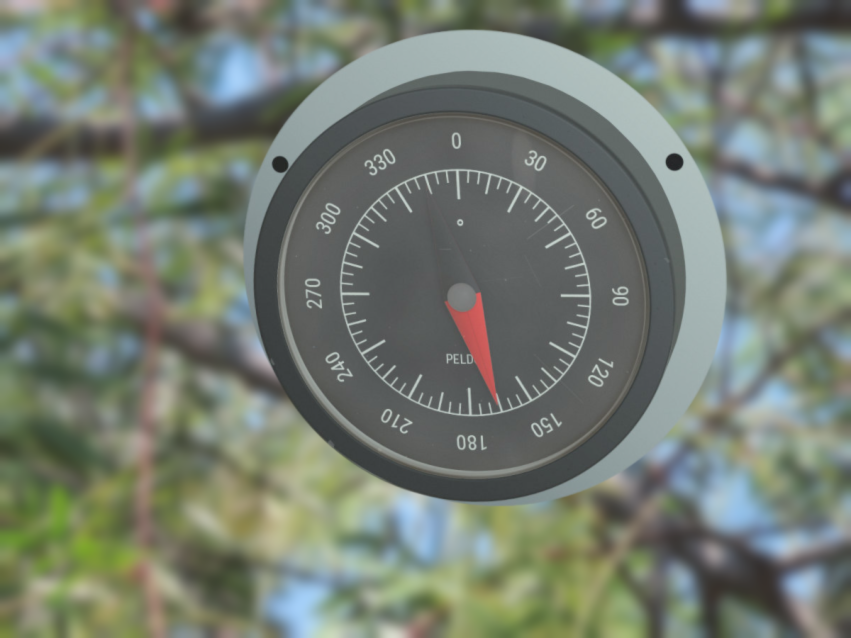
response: 165; °
